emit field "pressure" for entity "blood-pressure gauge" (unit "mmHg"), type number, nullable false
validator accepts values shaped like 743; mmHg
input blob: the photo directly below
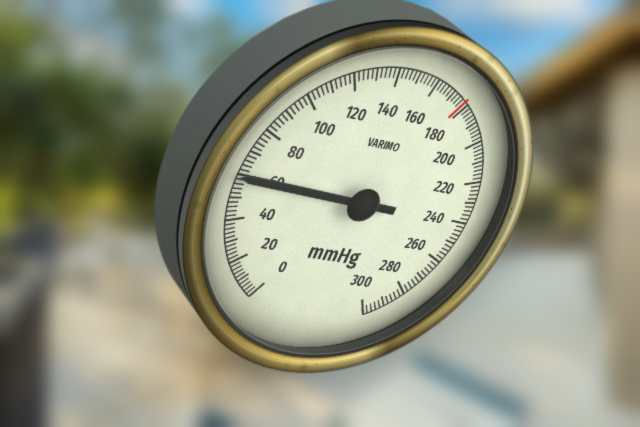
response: 60; mmHg
